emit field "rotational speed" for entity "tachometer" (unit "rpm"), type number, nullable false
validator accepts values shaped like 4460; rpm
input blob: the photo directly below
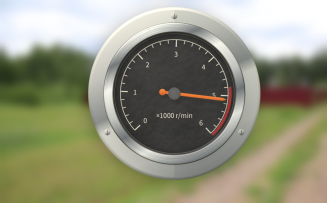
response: 5100; rpm
